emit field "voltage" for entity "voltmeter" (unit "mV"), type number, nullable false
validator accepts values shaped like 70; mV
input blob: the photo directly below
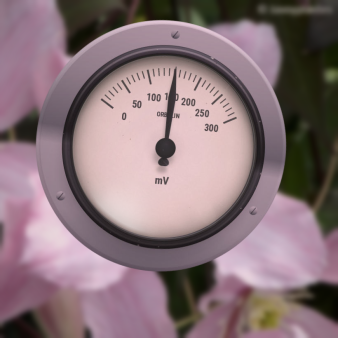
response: 150; mV
